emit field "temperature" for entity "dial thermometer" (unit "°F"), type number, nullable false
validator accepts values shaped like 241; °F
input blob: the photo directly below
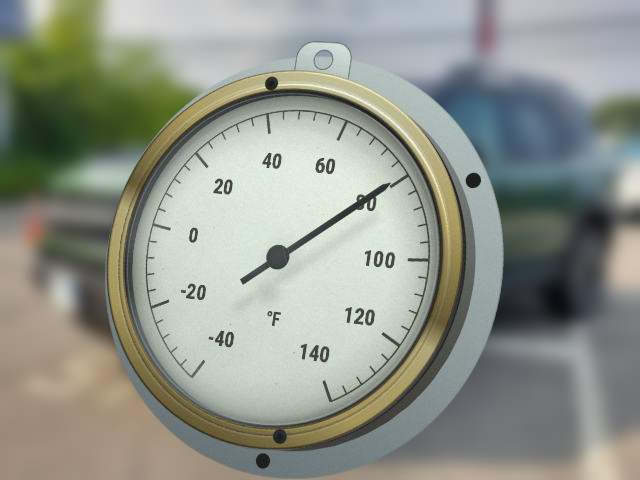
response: 80; °F
